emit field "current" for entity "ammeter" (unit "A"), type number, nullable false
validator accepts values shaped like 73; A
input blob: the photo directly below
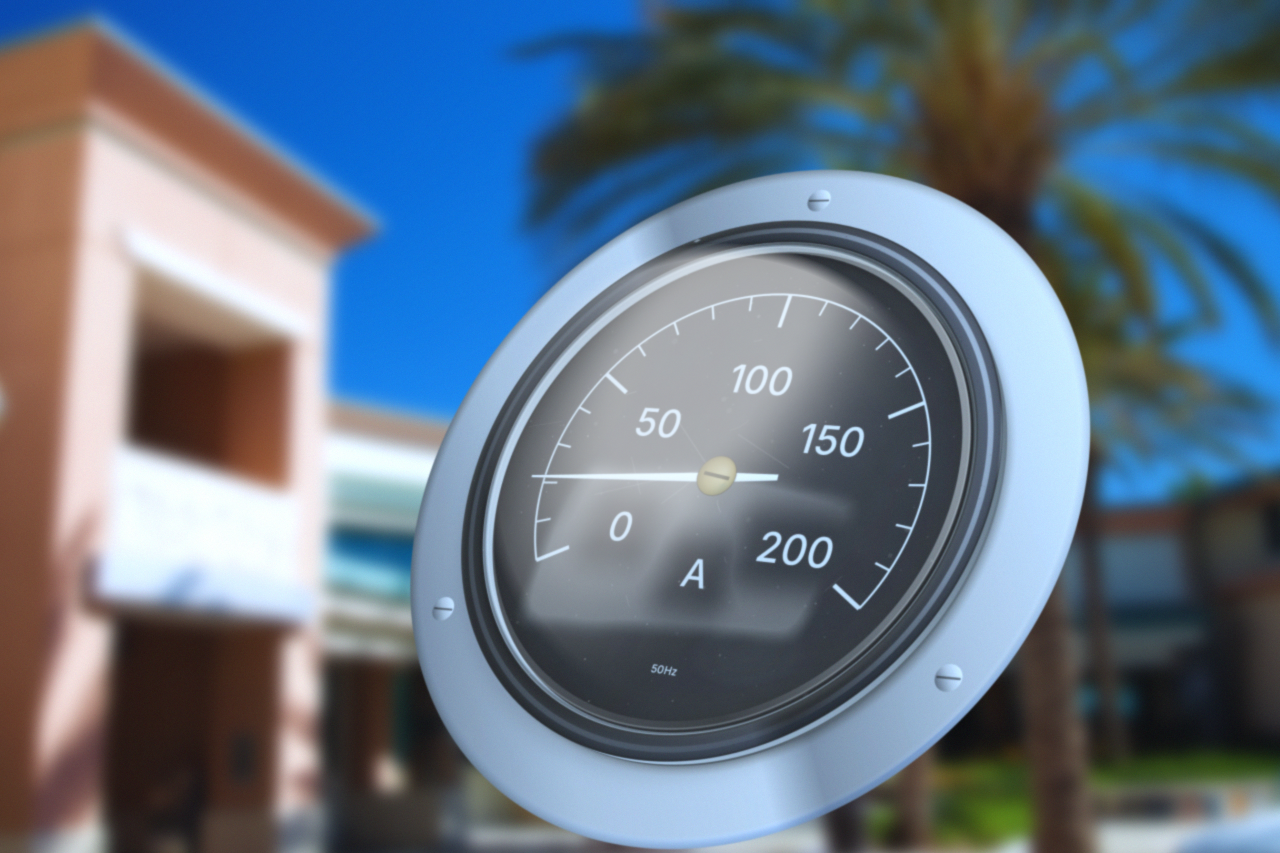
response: 20; A
